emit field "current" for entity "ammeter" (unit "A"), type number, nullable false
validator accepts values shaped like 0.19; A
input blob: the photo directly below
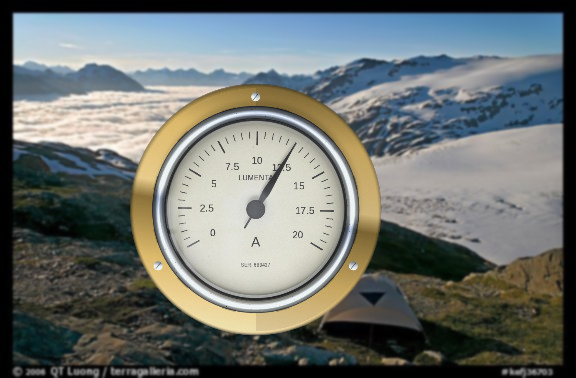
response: 12.5; A
